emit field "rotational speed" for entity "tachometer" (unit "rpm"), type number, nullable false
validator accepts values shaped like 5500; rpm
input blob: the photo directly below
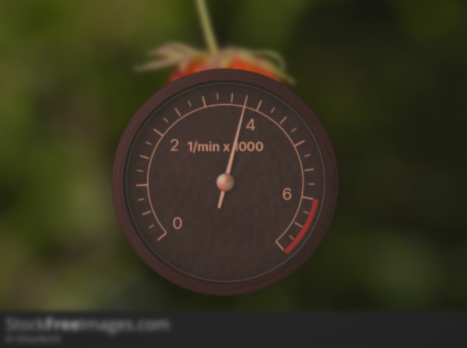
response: 3750; rpm
